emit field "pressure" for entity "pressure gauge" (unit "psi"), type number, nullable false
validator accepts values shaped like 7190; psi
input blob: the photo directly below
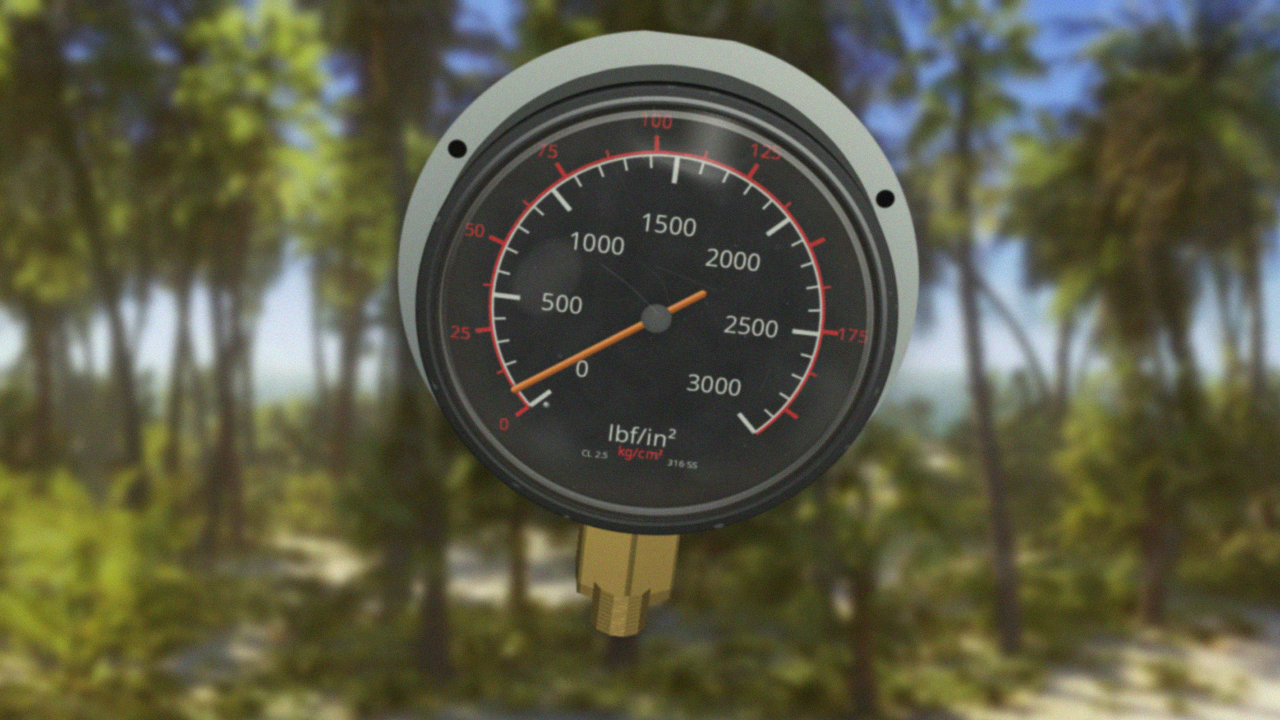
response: 100; psi
